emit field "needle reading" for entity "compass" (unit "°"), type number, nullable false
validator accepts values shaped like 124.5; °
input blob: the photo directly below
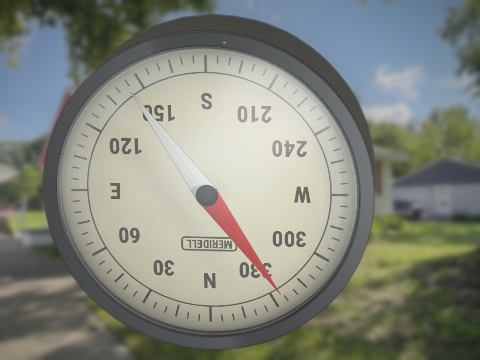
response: 325; °
